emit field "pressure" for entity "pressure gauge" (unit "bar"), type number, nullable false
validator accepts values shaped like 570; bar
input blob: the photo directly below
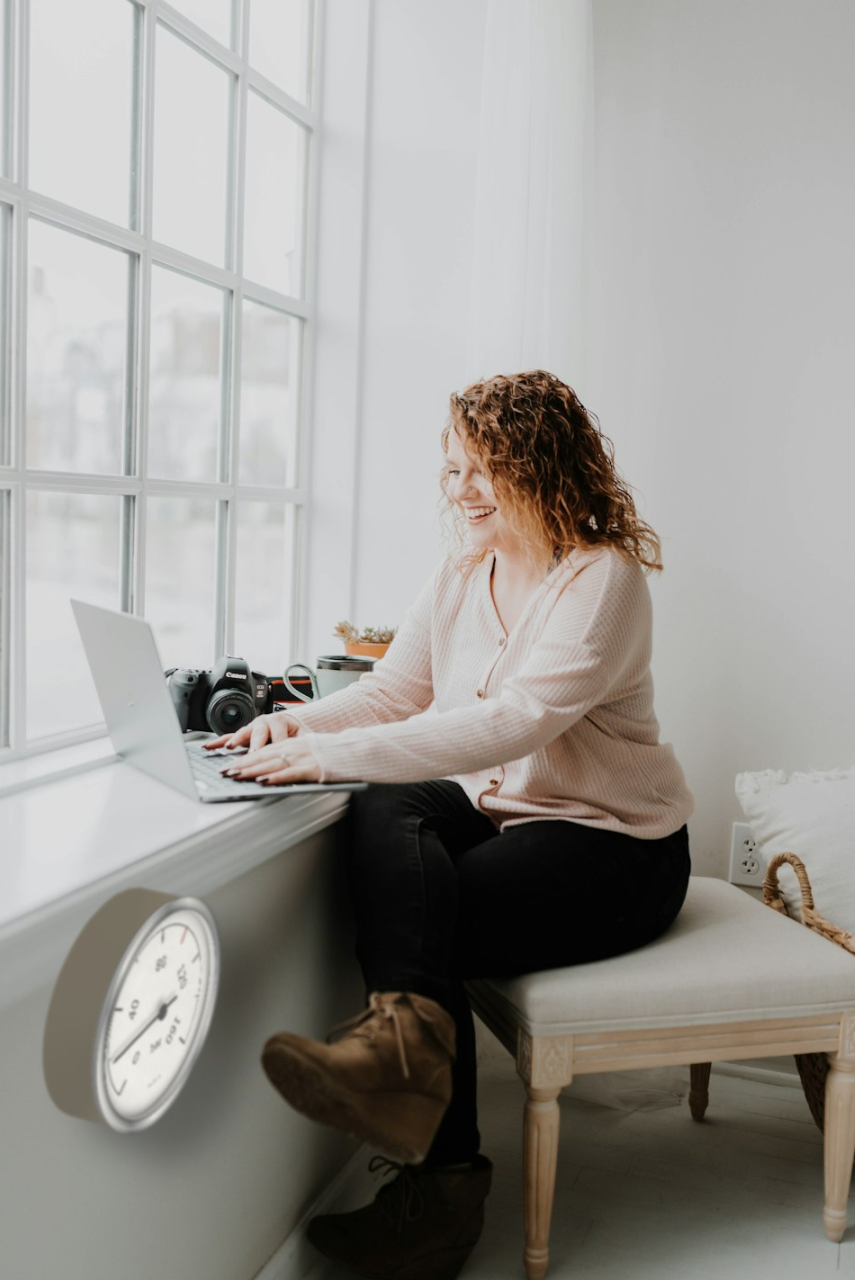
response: 20; bar
